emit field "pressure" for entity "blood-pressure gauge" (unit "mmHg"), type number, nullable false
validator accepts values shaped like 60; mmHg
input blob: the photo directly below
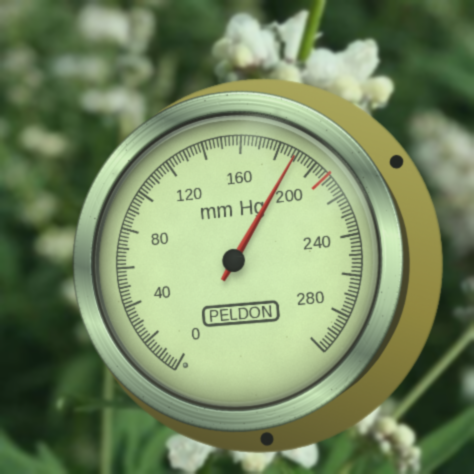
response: 190; mmHg
